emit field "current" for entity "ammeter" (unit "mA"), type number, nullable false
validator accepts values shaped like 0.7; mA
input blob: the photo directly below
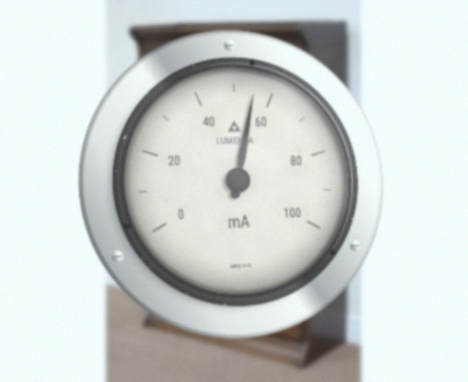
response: 55; mA
